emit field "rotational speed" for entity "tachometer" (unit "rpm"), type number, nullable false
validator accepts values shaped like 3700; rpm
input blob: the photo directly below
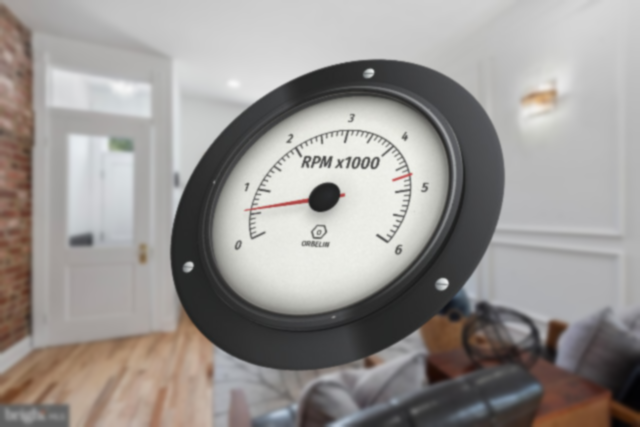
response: 500; rpm
